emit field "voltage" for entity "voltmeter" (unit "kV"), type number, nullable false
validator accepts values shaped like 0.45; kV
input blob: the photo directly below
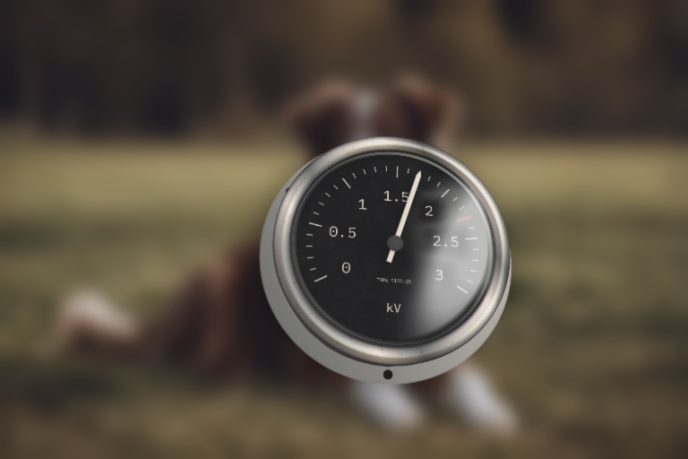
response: 1.7; kV
